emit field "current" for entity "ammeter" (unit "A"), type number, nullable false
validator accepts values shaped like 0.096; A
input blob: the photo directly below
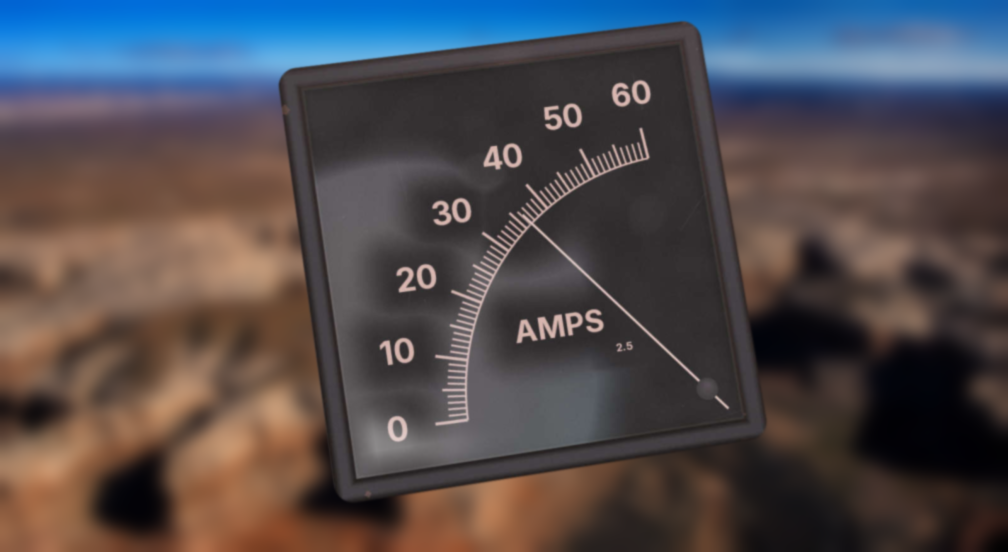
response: 36; A
